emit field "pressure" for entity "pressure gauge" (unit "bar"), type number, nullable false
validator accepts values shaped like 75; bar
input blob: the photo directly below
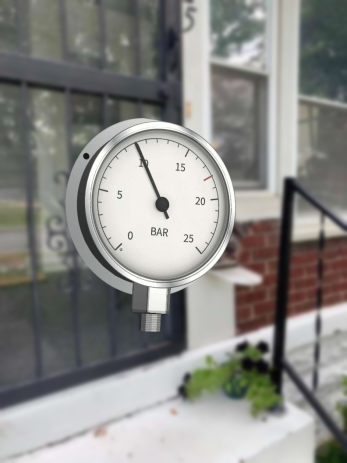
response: 10; bar
